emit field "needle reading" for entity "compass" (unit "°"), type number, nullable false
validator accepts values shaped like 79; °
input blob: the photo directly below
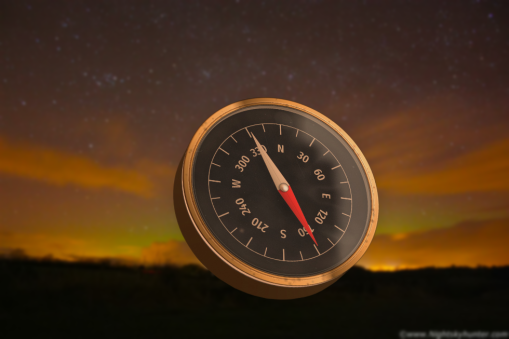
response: 150; °
